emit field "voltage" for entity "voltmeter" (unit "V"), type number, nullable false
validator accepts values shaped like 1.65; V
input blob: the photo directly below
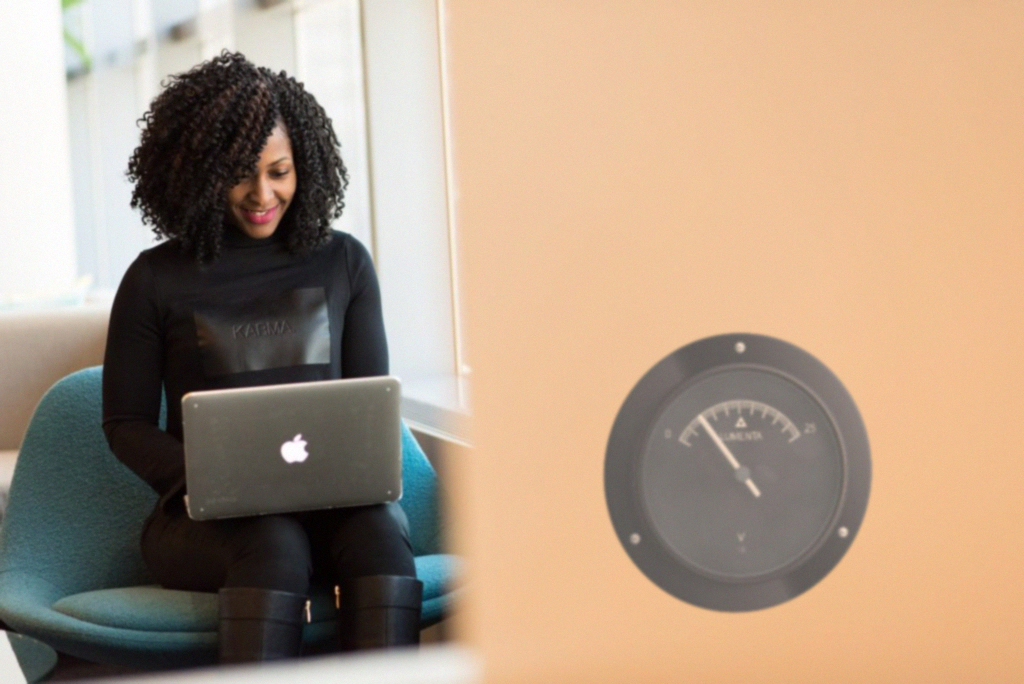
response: 5; V
